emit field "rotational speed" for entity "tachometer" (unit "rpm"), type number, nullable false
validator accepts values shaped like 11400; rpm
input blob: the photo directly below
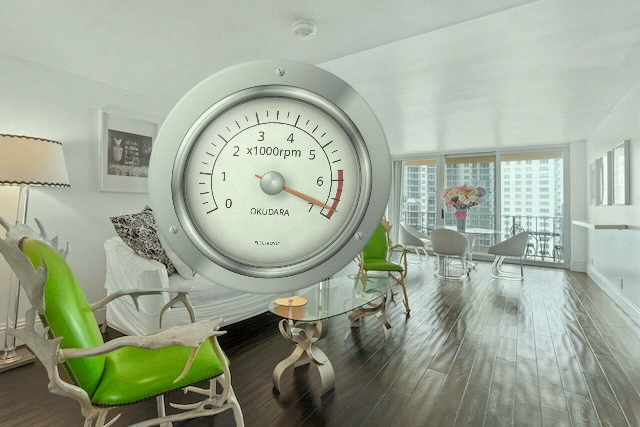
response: 6750; rpm
